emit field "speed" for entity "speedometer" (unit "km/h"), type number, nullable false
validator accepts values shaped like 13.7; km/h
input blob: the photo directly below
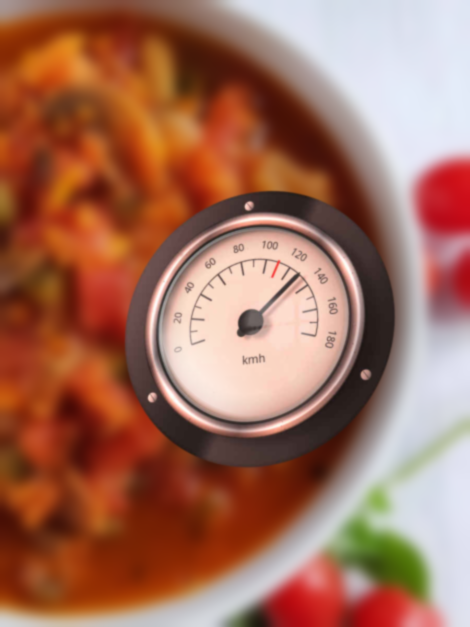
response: 130; km/h
